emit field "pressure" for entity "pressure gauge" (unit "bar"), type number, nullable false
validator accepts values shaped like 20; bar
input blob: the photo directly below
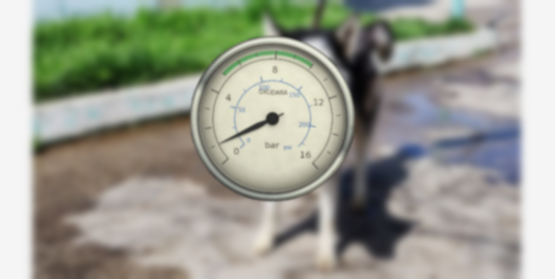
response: 1; bar
